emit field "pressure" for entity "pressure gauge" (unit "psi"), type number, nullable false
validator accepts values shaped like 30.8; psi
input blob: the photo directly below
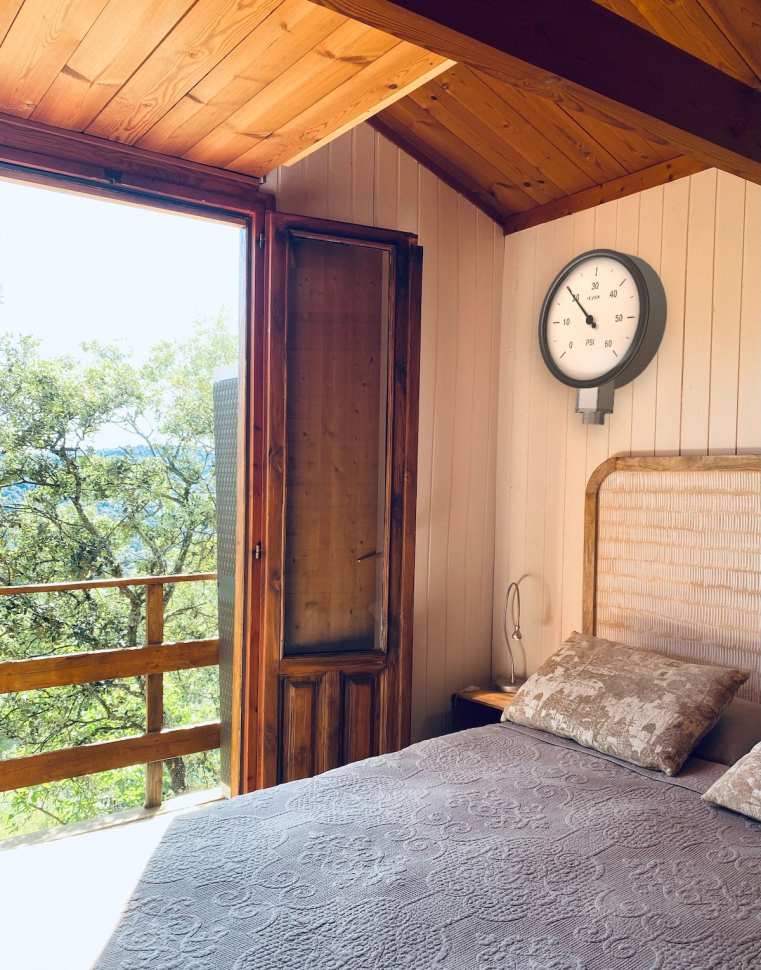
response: 20; psi
